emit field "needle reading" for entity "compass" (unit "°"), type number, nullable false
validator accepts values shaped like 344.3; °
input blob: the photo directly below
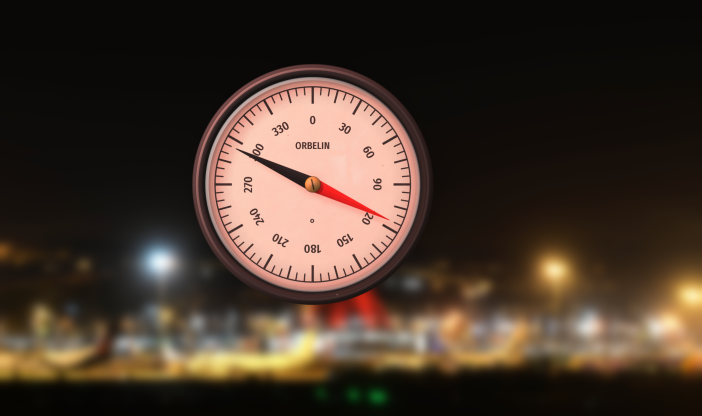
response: 115; °
